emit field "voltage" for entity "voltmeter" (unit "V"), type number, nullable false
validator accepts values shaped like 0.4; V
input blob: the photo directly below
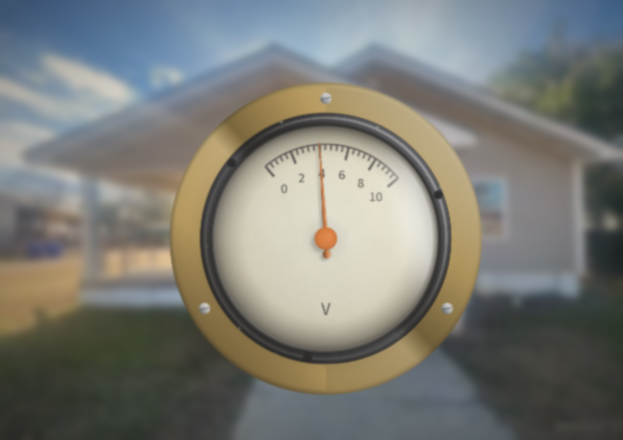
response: 4; V
